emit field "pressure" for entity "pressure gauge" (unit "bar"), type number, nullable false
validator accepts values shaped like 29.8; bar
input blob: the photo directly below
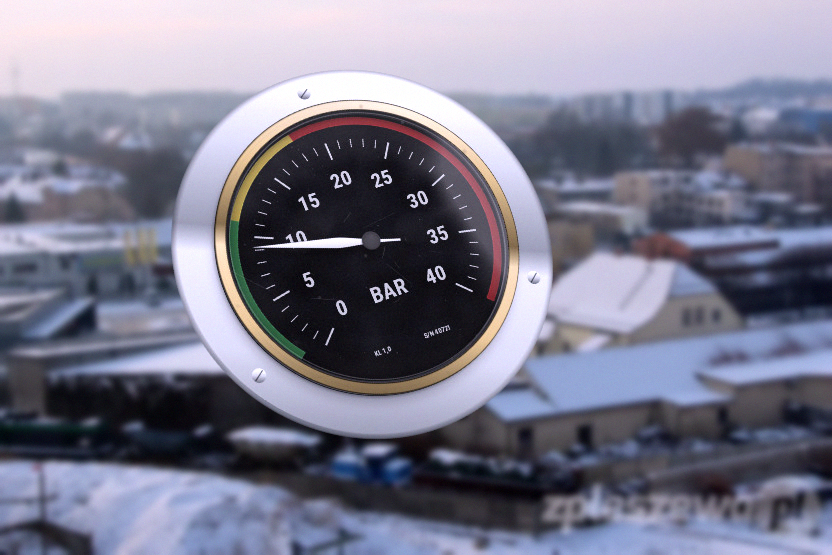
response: 9; bar
